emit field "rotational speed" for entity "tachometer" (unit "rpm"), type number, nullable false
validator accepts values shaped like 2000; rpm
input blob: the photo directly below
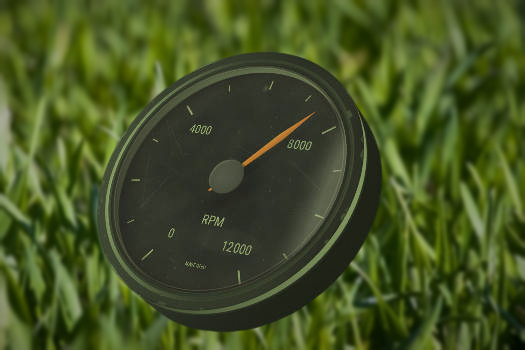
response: 7500; rpm
